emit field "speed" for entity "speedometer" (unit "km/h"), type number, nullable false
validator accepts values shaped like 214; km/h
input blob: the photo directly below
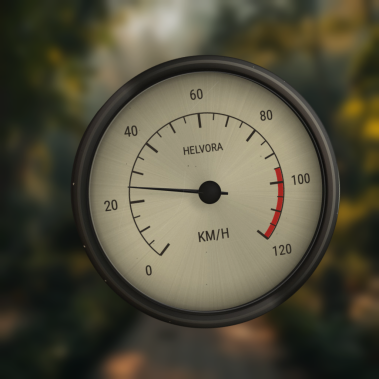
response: 25; km/h
